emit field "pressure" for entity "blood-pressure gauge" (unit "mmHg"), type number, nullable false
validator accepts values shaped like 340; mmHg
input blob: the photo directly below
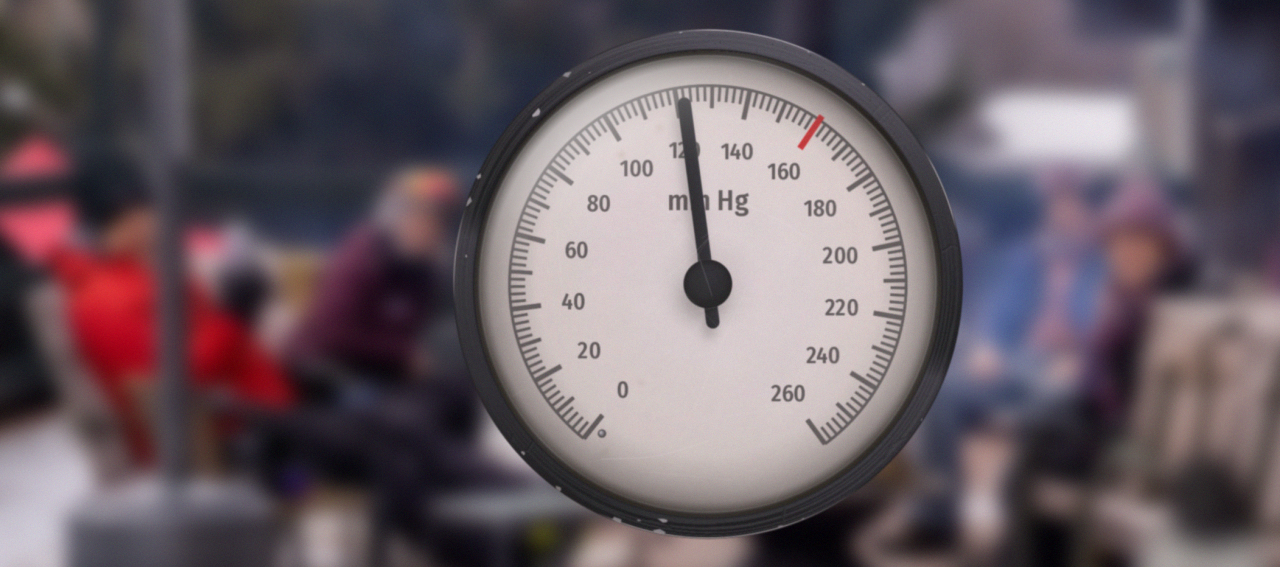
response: 122; mmHg
